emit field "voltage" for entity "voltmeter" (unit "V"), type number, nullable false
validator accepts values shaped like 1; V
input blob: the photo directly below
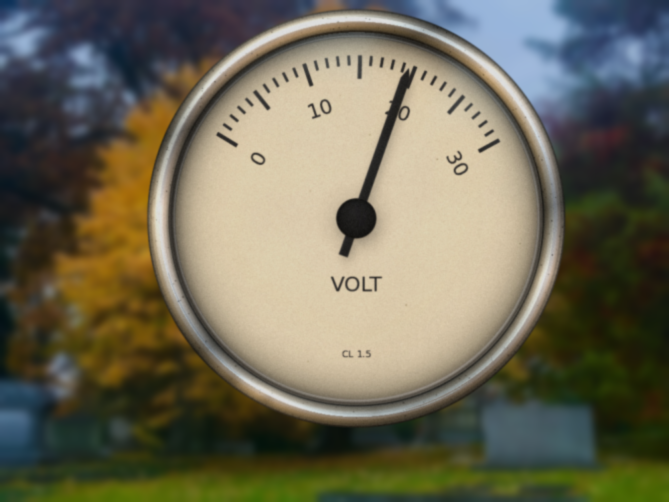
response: 19.5; V
